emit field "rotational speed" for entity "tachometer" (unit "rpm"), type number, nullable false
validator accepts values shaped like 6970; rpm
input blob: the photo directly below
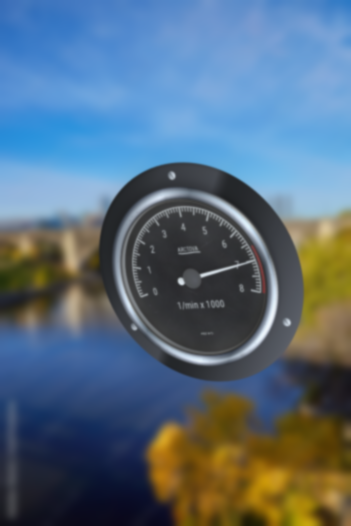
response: 7000; rpm
